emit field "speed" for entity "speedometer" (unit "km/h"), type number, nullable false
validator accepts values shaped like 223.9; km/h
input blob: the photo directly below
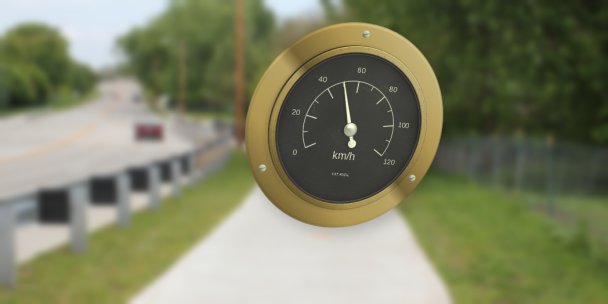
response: 50; km/h
